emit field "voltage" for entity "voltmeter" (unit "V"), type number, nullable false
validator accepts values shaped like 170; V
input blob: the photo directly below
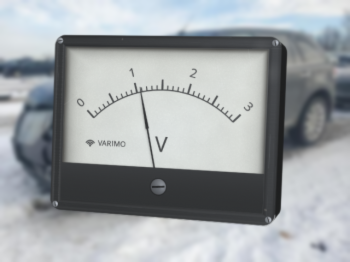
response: 1.1; V
